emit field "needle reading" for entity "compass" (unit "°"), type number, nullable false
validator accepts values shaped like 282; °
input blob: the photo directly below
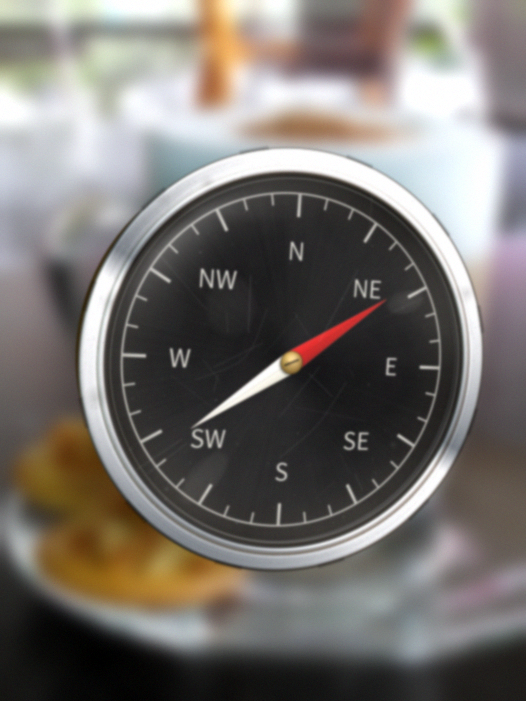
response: 55; °
